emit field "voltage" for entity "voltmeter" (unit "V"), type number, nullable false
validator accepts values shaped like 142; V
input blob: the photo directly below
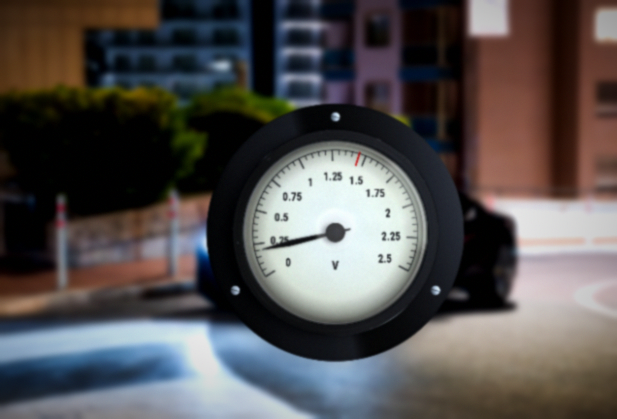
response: 0.2; V
